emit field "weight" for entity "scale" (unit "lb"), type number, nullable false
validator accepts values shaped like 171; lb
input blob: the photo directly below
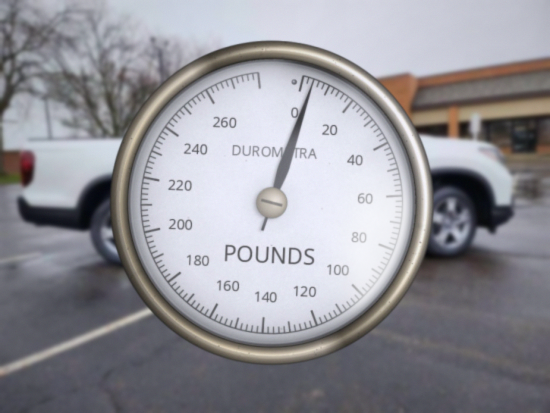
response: 4; lb
